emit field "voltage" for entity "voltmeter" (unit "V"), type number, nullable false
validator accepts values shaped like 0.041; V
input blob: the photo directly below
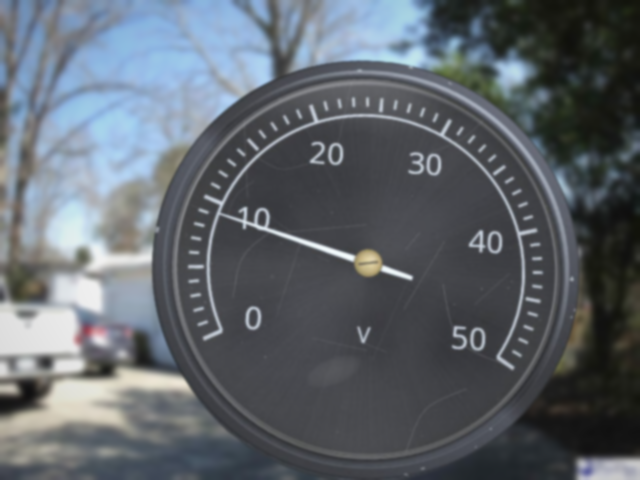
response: 9; V
